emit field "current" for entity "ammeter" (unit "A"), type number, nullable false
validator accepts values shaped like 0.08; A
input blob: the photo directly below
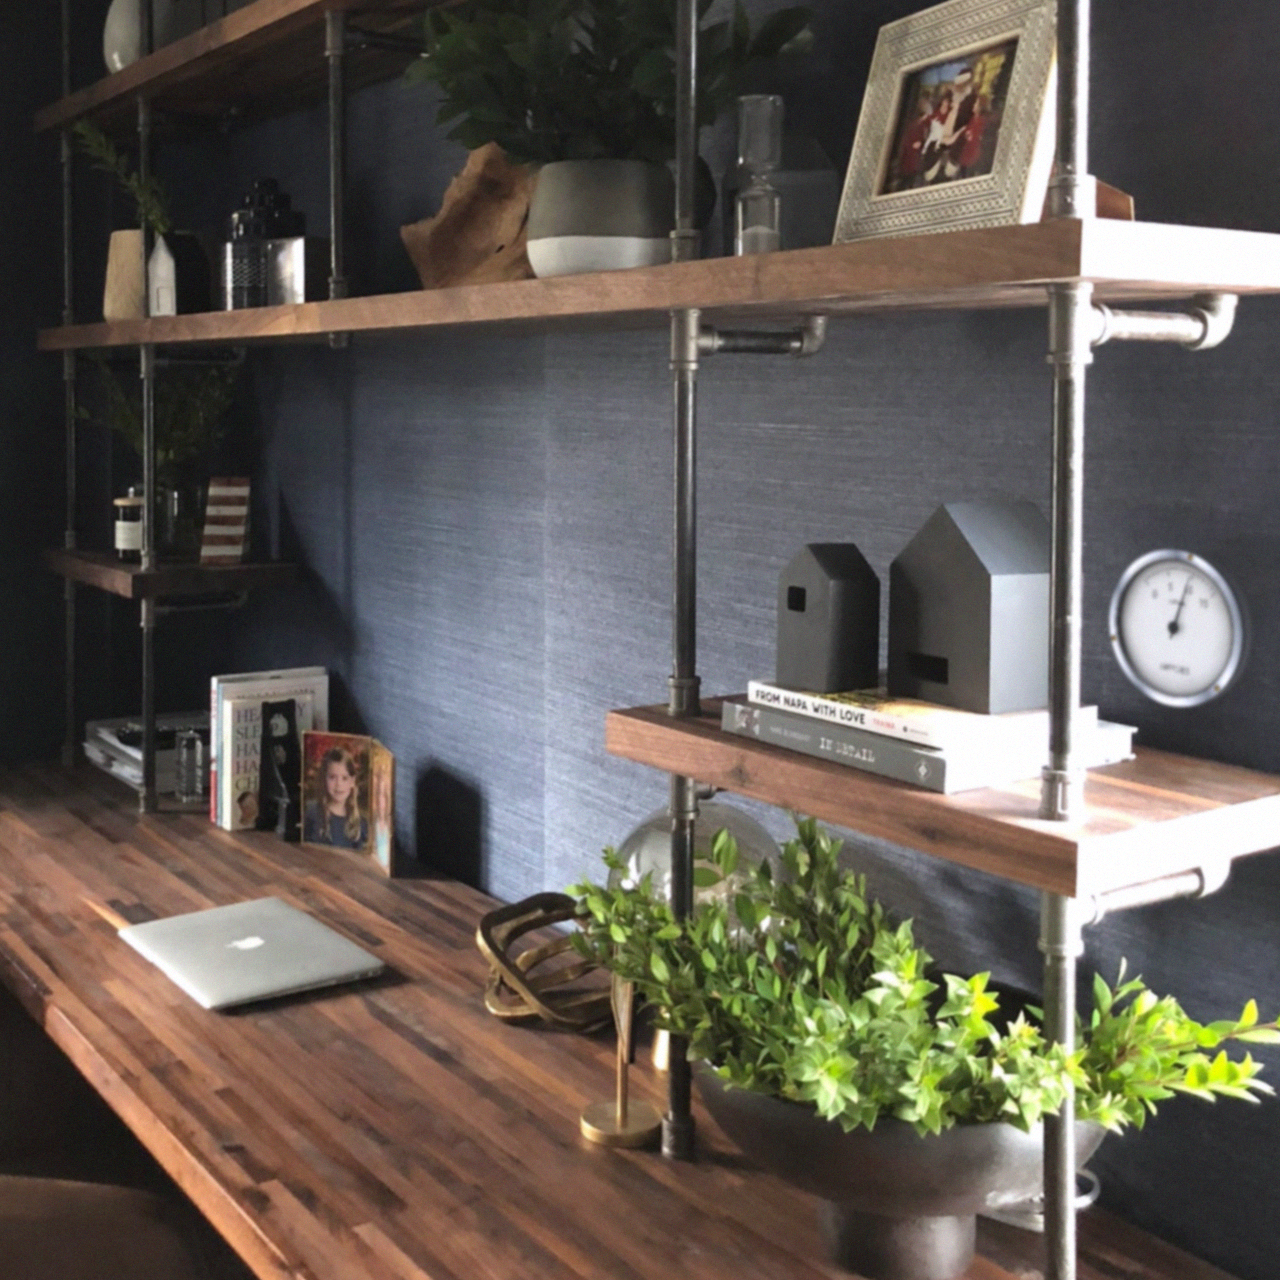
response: 10; A
